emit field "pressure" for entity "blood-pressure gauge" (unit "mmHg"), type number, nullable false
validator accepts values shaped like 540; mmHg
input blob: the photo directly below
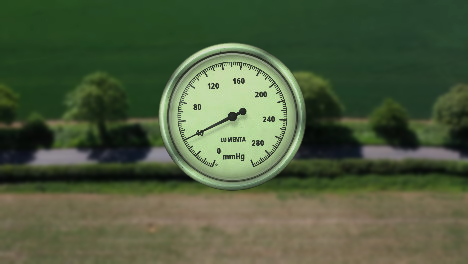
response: 40; mmHg
